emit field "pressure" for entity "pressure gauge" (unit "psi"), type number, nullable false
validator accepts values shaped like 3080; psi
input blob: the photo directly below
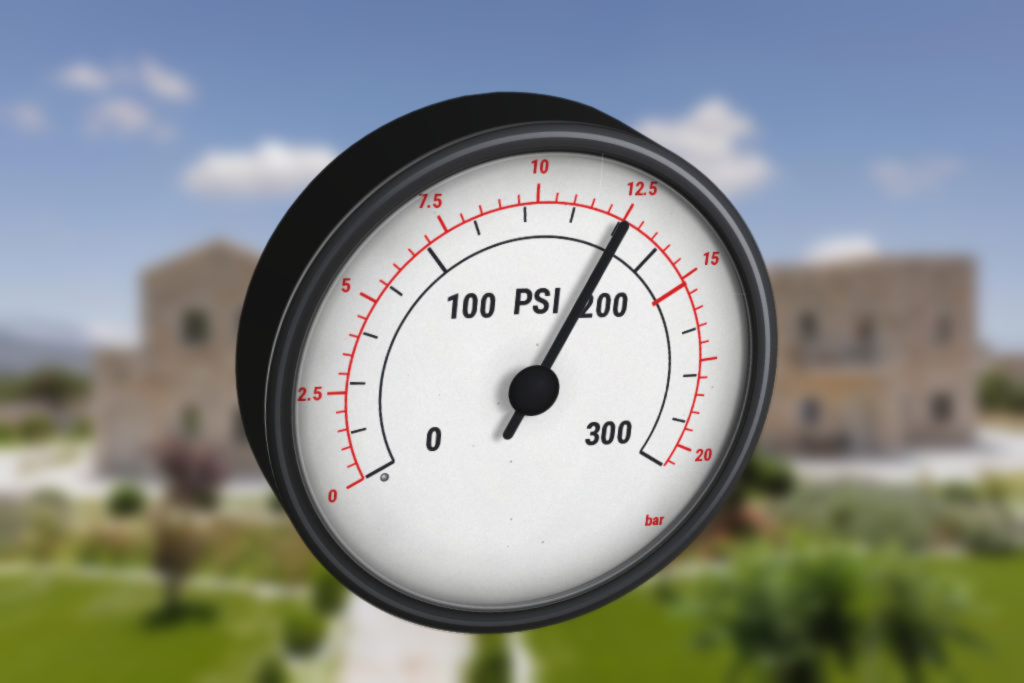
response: 180; psi
